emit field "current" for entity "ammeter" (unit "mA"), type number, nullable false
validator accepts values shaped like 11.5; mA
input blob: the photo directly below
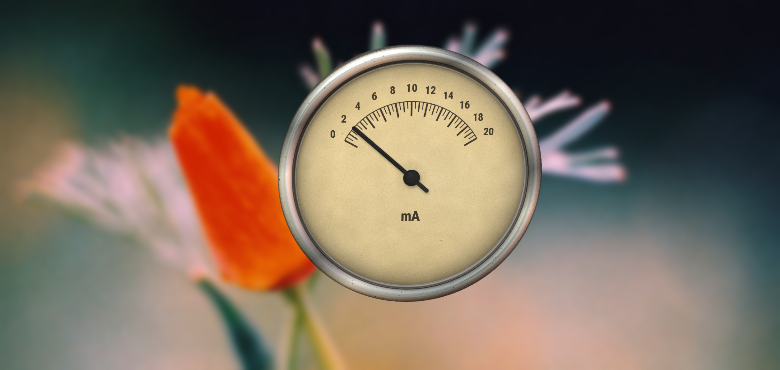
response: 2; mA
